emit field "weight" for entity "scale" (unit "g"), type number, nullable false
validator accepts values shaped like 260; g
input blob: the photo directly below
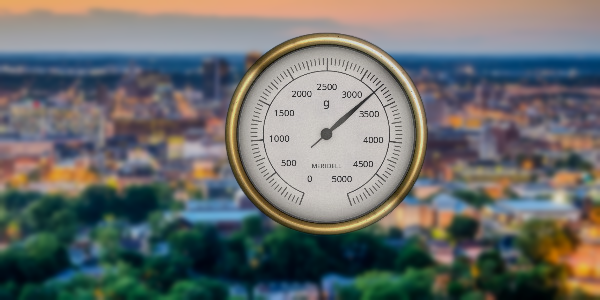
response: 3250; g
